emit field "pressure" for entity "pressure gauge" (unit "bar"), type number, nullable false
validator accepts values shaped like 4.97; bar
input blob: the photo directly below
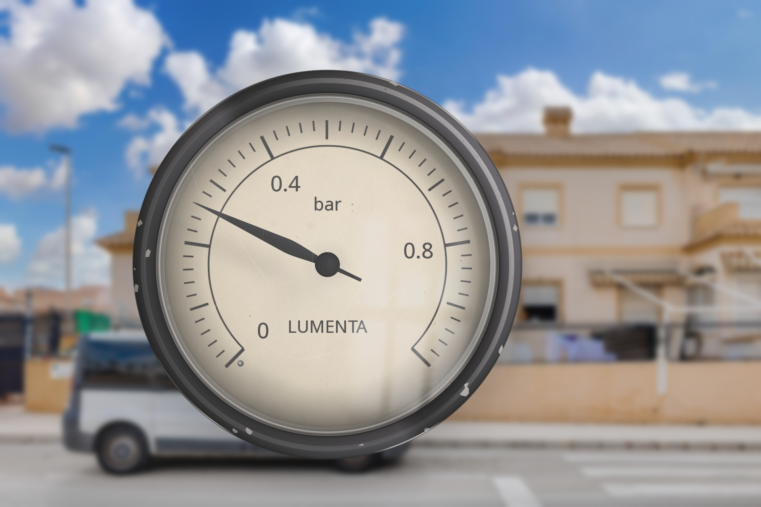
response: 0.26; bar
